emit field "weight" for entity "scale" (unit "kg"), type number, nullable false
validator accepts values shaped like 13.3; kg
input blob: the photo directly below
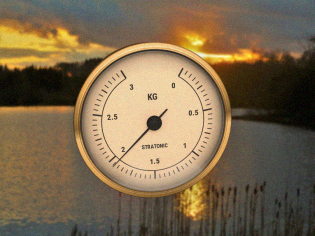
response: 1.95; kg
